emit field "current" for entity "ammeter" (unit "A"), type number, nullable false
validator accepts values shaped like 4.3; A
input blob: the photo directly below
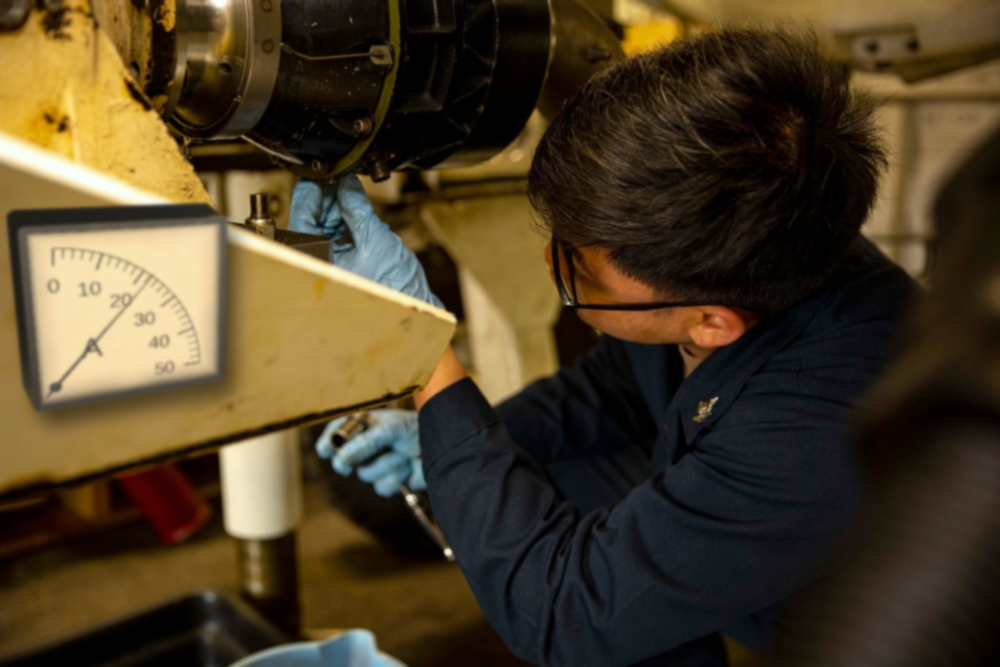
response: 22; A
